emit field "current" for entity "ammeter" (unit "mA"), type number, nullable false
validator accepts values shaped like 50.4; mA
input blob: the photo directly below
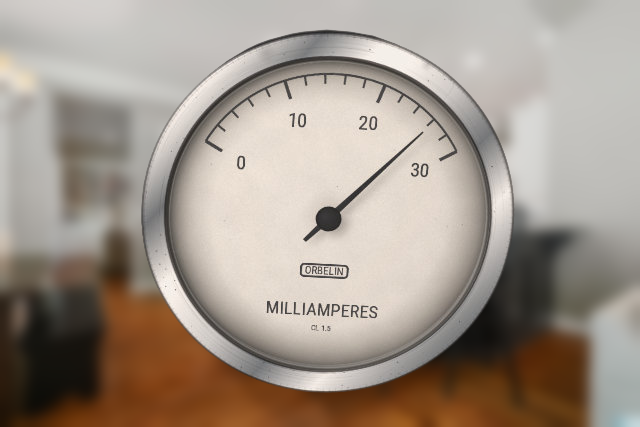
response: 26; mA
